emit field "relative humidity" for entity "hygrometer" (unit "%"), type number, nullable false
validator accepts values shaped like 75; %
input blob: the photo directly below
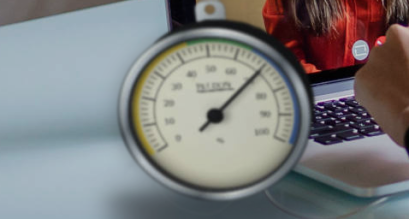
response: 70; %
